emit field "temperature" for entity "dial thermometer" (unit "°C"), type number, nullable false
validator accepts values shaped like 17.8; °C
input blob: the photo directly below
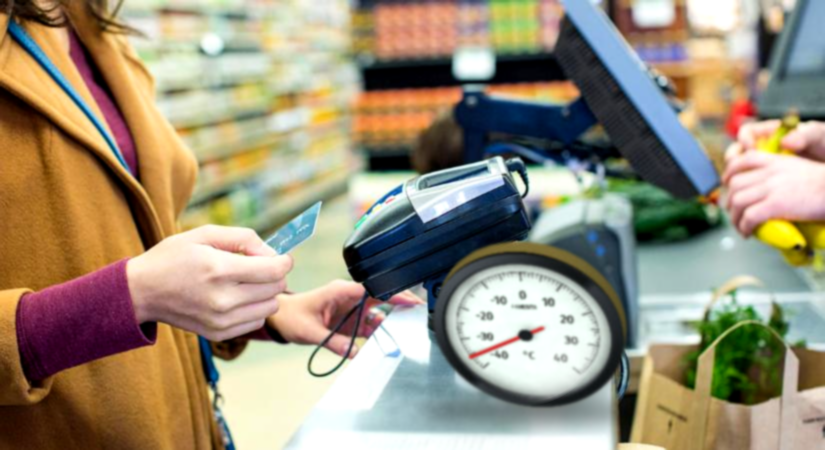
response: -35; °C
